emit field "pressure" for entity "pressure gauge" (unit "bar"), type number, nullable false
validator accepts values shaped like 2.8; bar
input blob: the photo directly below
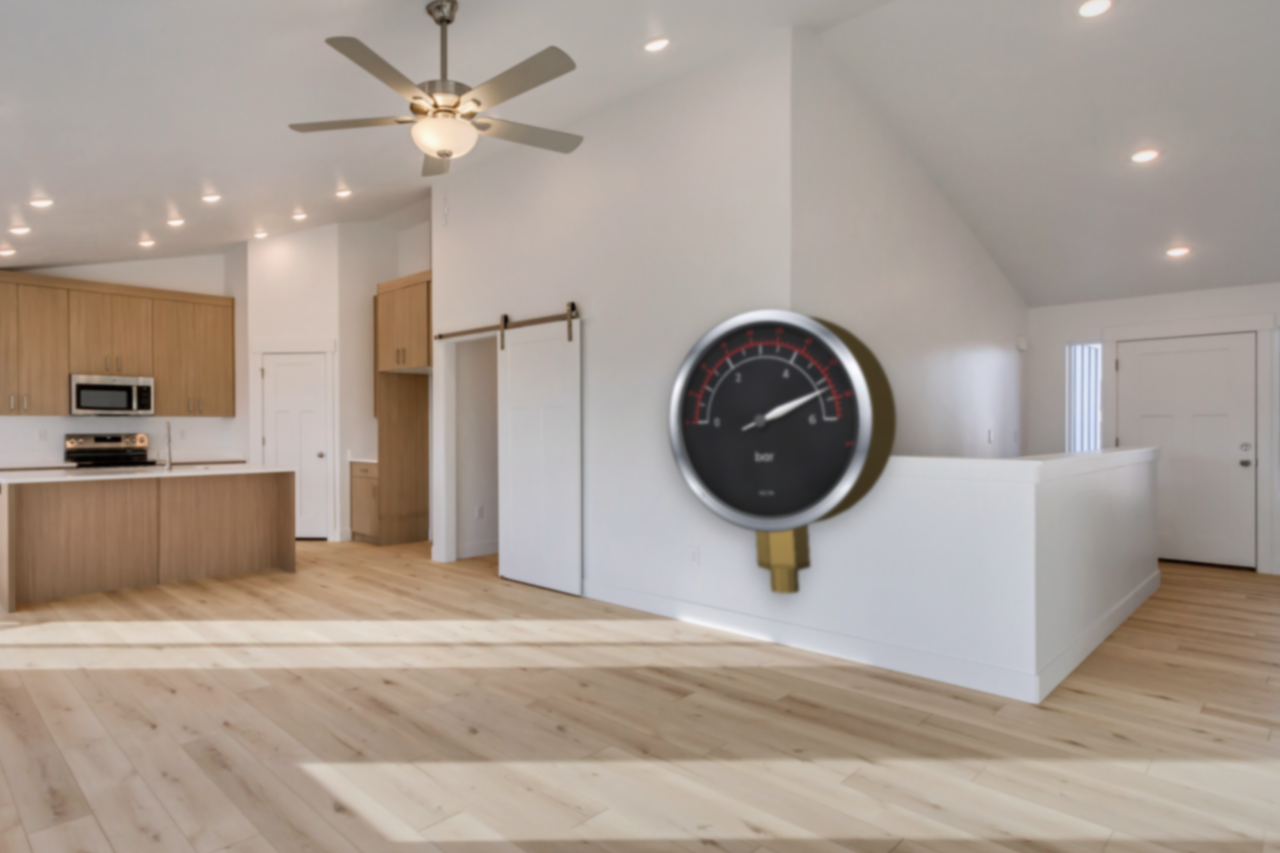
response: 5.25; bar
